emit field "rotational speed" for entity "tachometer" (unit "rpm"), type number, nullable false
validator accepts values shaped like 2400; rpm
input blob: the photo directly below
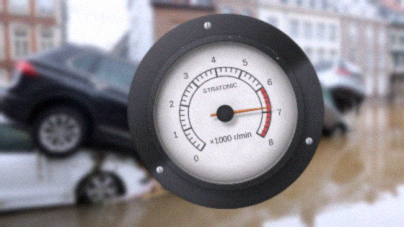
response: 6800; rpm
